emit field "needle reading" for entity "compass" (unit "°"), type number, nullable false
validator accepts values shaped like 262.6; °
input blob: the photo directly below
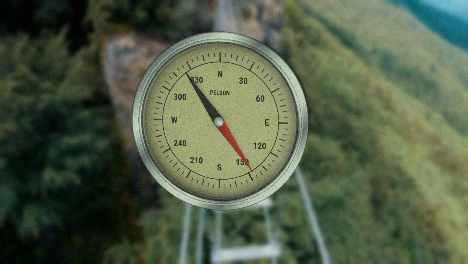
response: 145; °
